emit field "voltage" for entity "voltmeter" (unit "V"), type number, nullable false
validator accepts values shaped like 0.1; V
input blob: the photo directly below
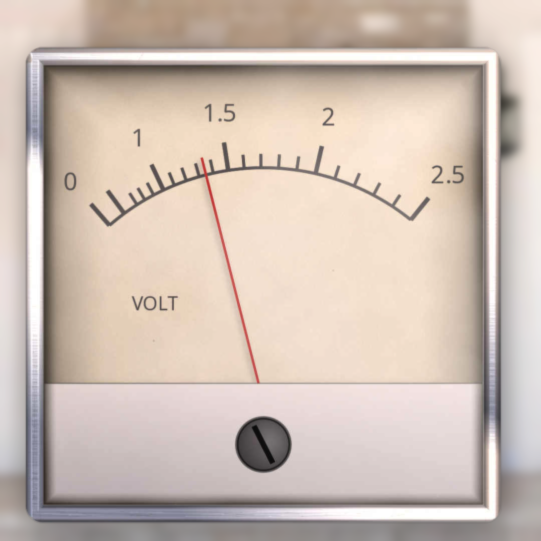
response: 1.35; V
